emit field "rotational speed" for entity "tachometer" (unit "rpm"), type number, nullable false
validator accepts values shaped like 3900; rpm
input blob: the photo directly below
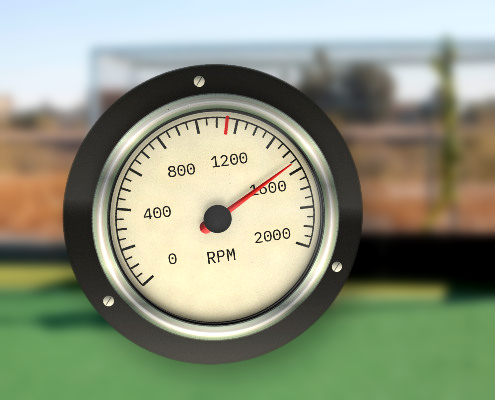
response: 1550; rpm
